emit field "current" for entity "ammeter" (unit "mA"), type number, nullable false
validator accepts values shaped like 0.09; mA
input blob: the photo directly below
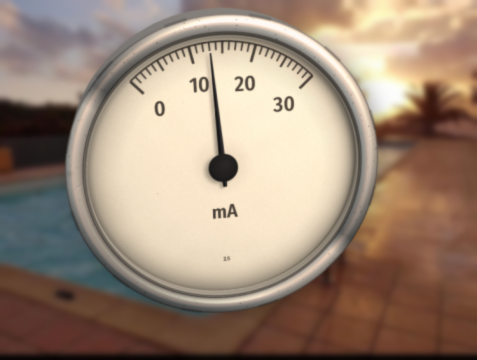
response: 13; mA
